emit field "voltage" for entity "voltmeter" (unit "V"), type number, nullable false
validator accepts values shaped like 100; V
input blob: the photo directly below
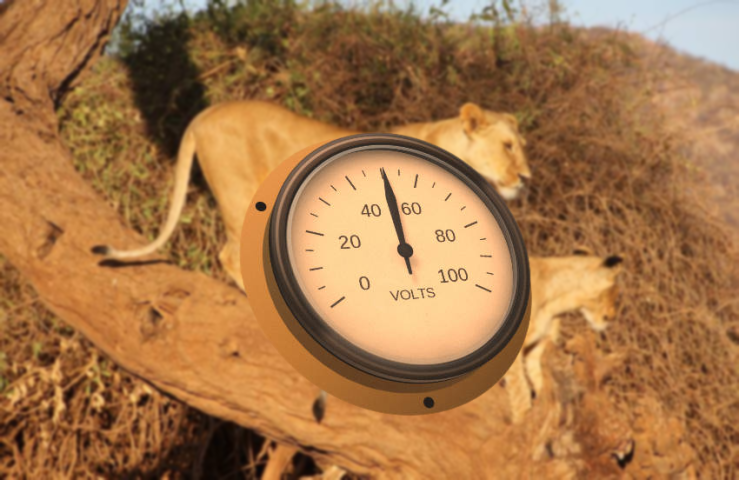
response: 50; V
